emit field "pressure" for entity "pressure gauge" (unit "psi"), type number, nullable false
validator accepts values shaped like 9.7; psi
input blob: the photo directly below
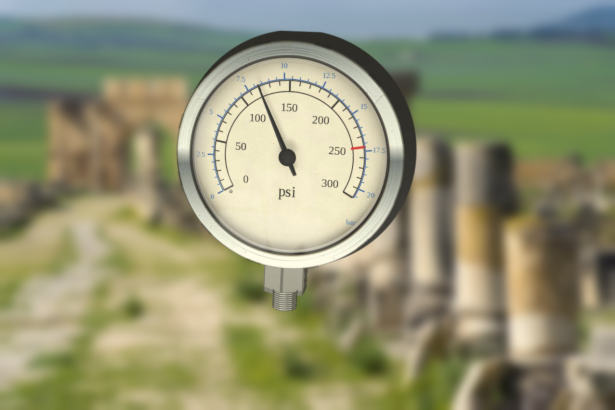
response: 120; psi
